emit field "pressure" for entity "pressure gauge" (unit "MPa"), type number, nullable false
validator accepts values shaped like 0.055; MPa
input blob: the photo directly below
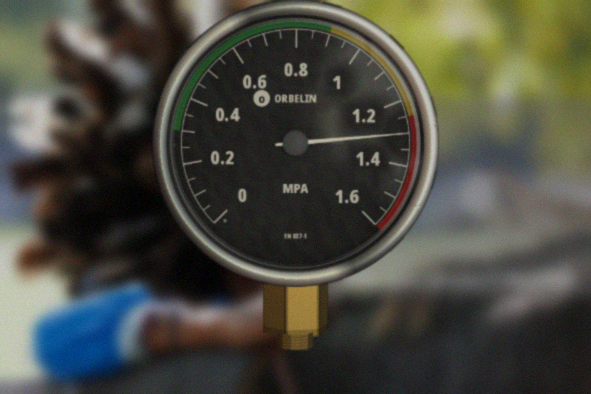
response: 1.3; MPa
